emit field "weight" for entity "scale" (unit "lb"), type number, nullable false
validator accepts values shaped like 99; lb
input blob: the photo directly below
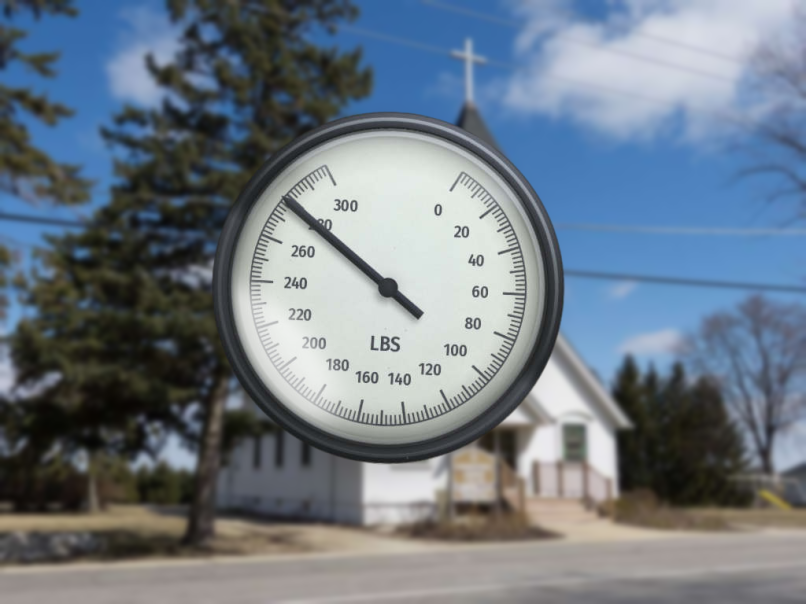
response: 278; lb
